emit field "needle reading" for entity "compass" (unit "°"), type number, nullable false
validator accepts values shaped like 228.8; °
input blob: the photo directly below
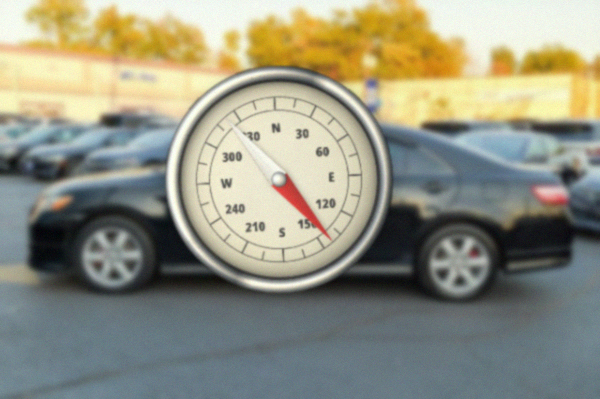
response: 142.5; °
